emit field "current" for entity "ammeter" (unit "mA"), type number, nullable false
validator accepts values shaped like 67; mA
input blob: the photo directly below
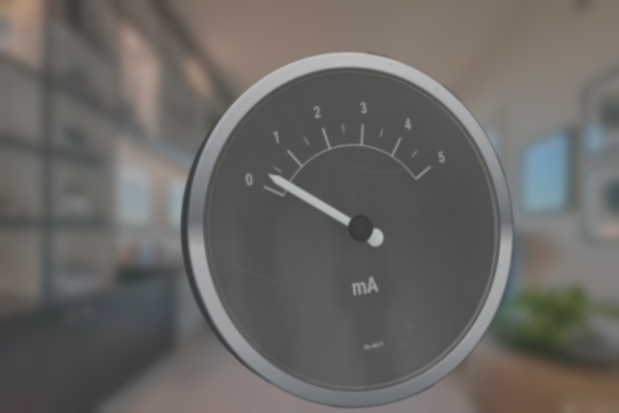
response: 0.25; mA
